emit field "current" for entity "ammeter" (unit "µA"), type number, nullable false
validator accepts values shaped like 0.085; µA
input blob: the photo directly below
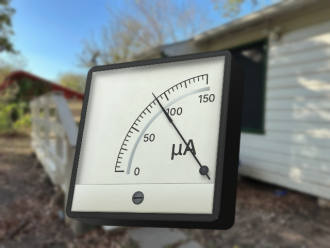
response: 90; µA
